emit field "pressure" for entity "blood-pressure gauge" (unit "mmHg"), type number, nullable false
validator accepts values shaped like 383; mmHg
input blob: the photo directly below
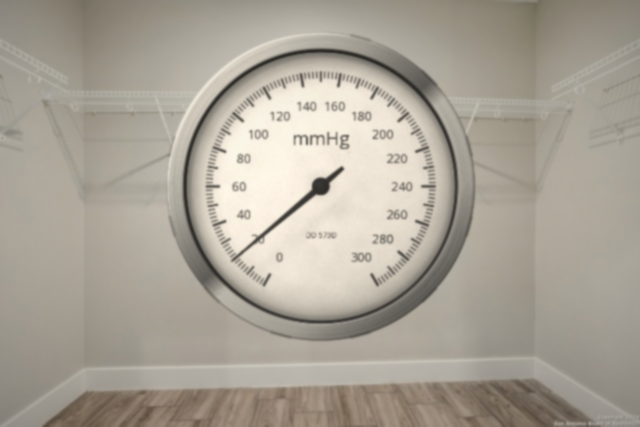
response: 20; mmHg
